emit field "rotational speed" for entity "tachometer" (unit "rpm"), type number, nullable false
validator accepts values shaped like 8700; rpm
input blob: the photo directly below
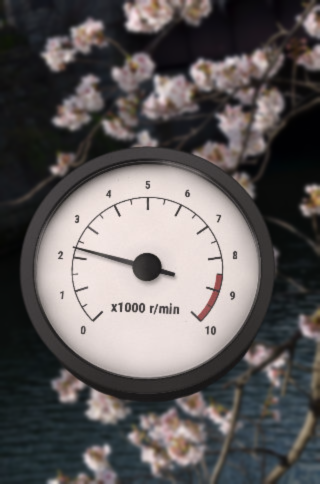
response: 2250; rpm
